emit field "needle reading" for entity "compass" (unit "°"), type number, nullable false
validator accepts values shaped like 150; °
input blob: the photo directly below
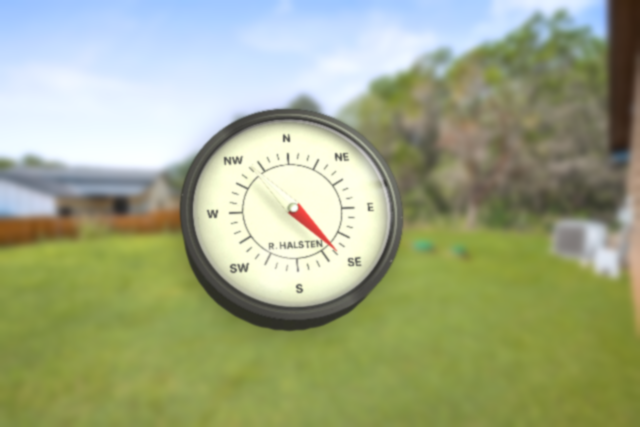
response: 140; °
